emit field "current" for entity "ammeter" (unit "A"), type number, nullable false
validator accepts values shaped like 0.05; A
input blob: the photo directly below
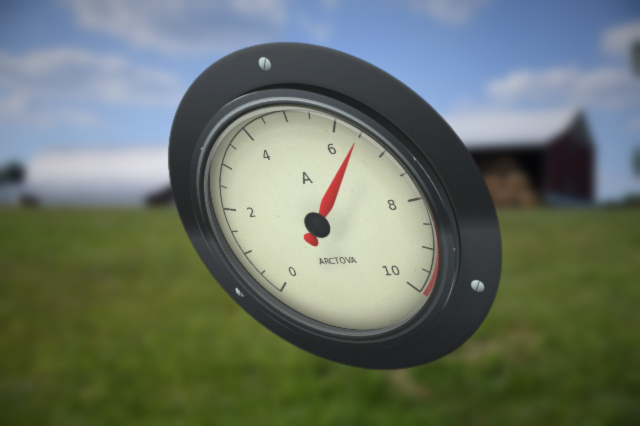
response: 6.5; A
